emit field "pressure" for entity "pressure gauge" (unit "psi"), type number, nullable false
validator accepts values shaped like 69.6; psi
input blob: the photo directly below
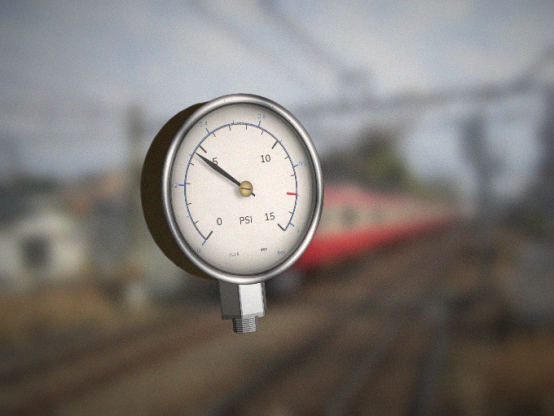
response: 4.5; psi
